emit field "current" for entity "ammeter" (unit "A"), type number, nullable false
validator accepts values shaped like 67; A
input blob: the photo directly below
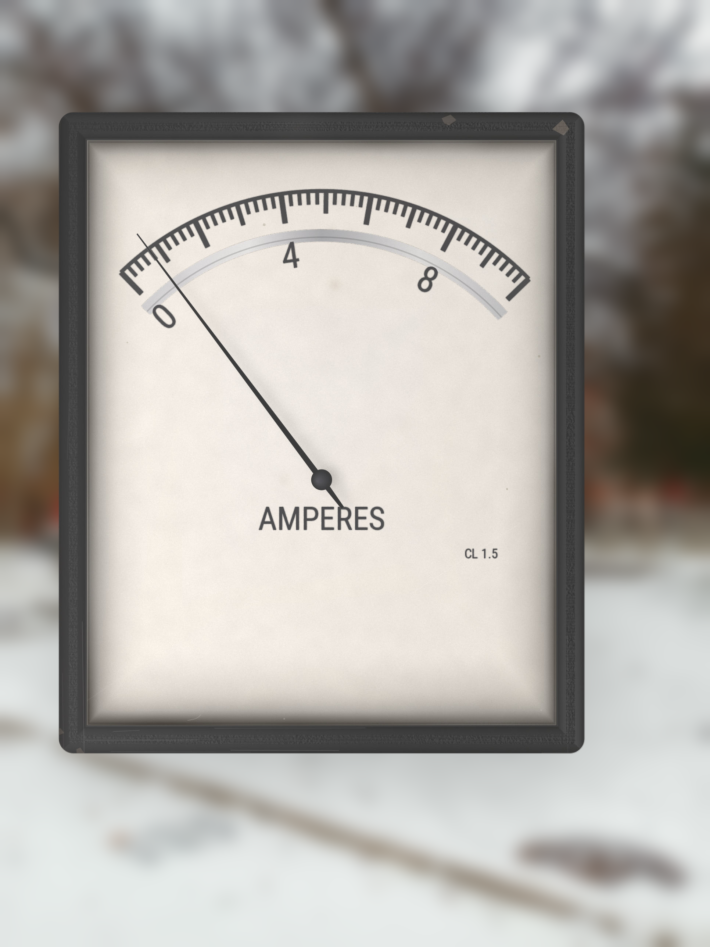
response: 0.8; A
